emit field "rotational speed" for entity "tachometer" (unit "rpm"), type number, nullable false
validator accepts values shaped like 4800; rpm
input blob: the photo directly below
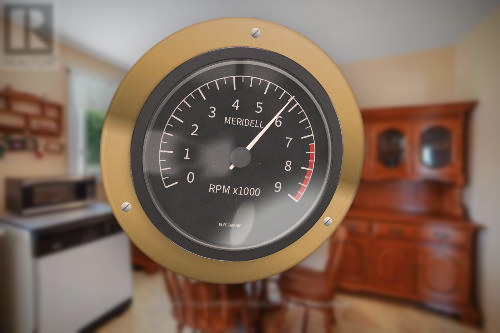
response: 5750; rpm
